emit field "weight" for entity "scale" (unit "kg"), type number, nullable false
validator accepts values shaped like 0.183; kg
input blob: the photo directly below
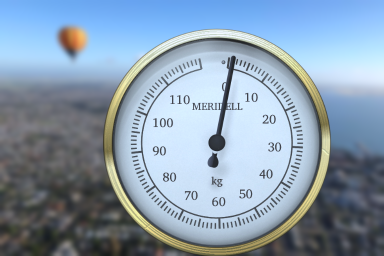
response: 1; kg
